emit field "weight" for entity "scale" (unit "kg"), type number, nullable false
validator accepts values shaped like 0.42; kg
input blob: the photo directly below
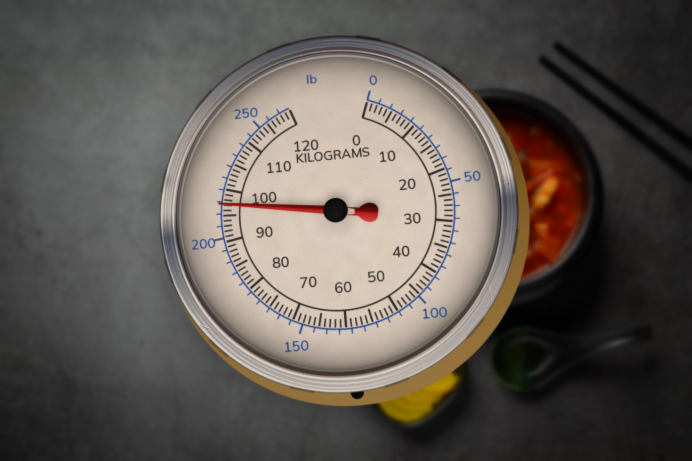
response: 97; kg
